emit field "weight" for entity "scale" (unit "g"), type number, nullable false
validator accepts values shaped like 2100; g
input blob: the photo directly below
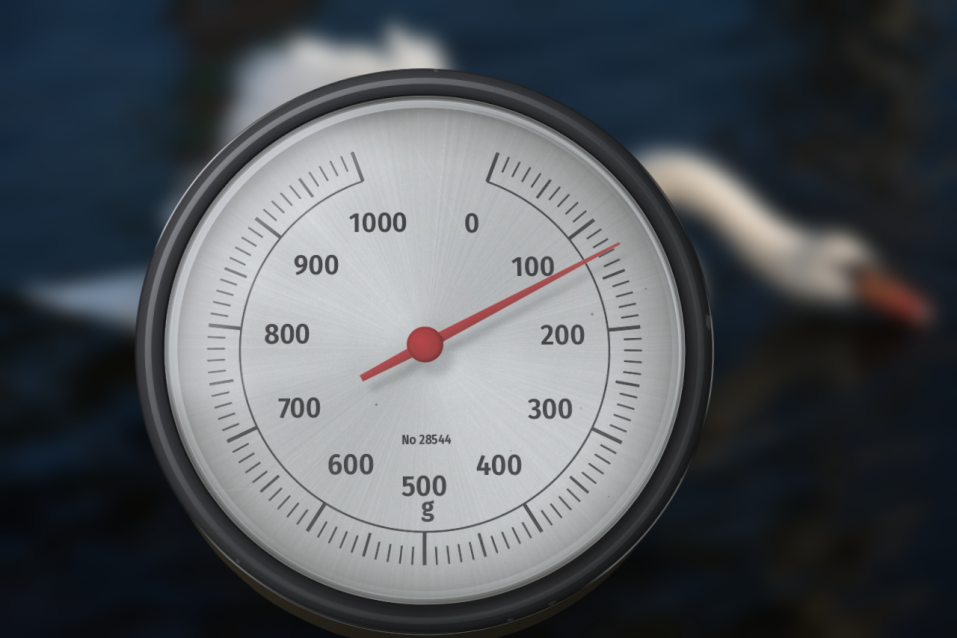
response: 130; g
